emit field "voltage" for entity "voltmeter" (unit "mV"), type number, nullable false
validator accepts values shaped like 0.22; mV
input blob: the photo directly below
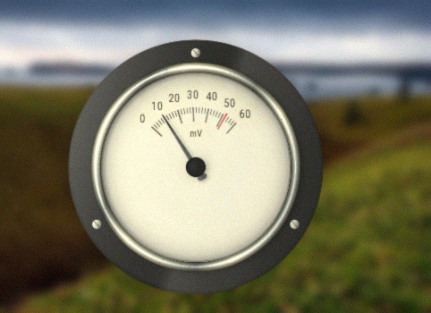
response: 10; mV
